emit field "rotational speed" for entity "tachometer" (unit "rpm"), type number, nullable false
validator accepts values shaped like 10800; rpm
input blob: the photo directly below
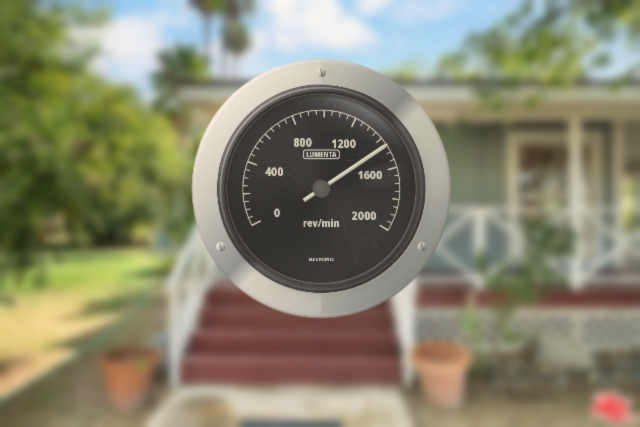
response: 1450; rpm
